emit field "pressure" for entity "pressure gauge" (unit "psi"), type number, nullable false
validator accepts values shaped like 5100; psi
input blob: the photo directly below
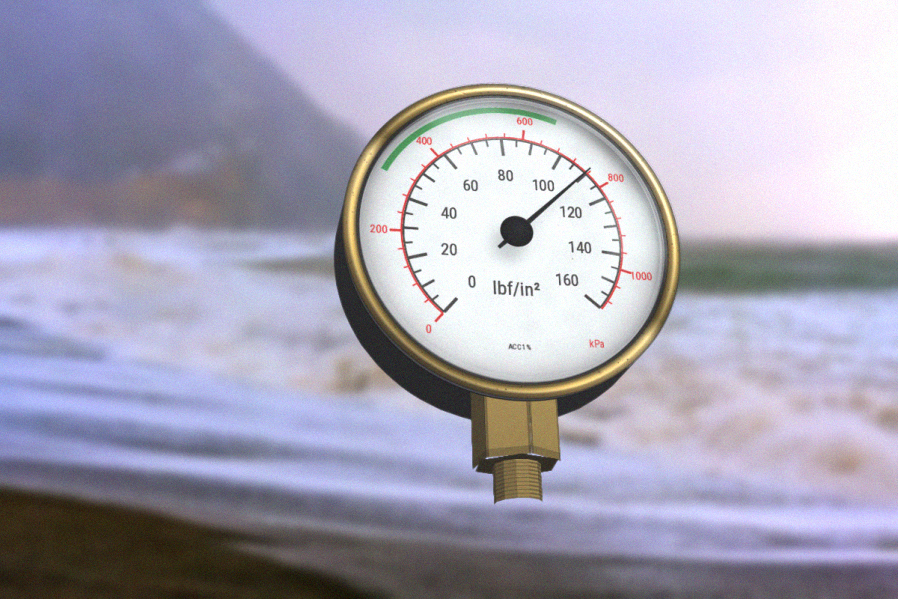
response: 110; psi
